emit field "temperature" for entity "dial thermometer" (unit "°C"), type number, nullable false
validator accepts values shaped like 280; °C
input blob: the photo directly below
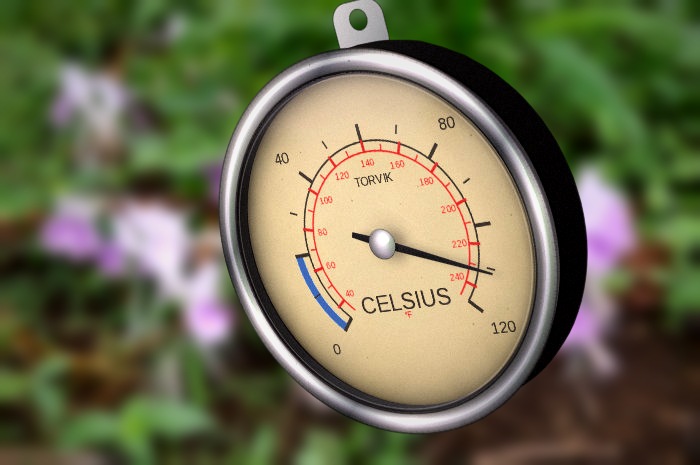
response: 110; °C
